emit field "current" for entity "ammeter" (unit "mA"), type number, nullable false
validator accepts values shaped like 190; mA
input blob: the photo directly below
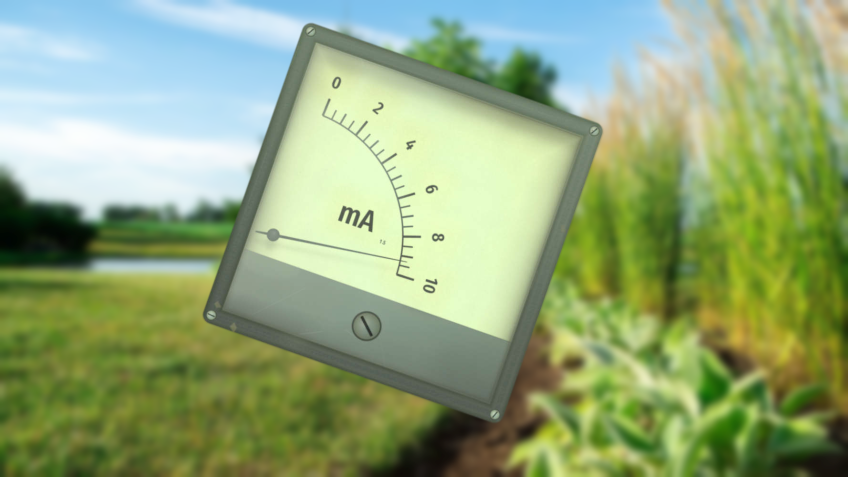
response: 9.25; mA
